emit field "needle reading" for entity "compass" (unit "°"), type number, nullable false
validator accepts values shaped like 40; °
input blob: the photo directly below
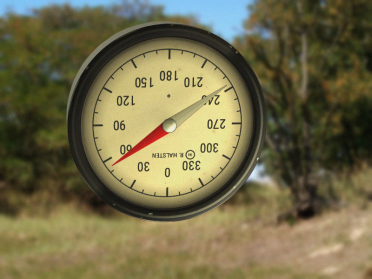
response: 55; °
